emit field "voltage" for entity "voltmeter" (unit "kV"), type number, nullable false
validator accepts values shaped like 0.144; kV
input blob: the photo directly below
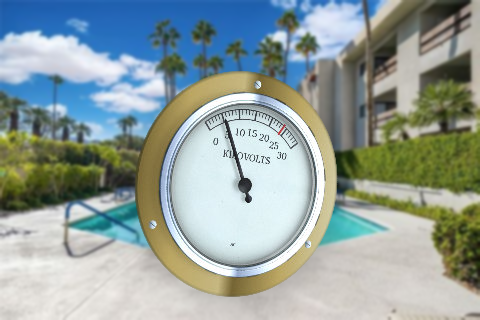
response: 5; kV
